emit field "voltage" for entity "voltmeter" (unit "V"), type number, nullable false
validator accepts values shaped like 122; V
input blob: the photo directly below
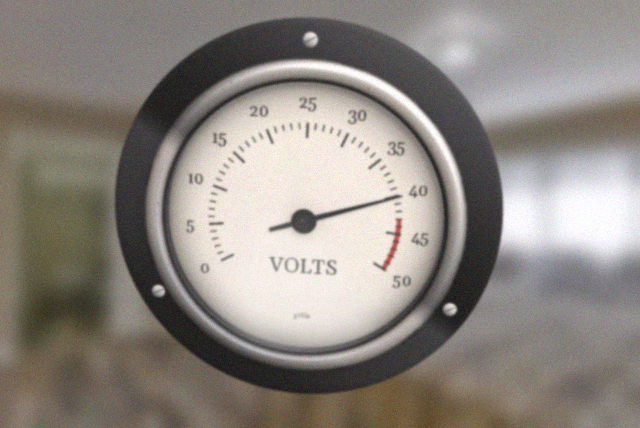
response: 40; V
